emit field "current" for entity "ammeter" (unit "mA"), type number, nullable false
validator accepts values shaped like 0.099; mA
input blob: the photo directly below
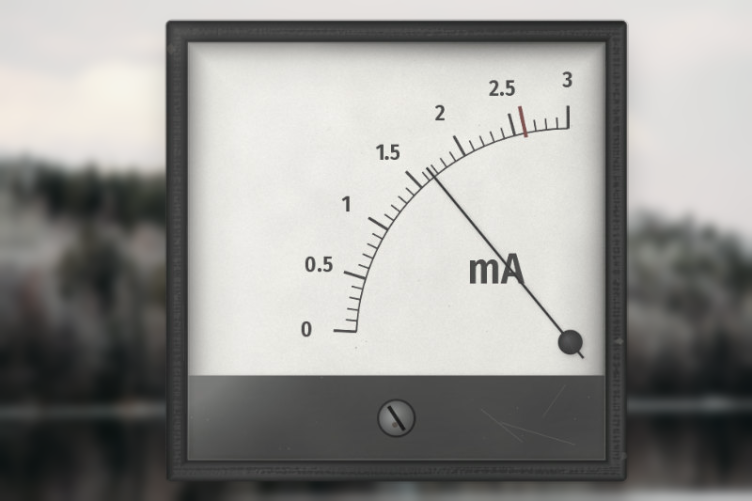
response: 1.65; mA
